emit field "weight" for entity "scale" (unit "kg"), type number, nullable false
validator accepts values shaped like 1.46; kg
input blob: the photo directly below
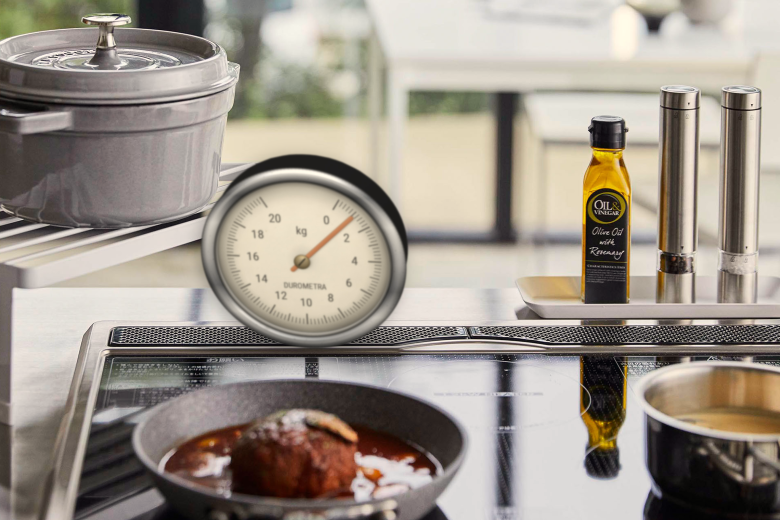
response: 1; kg
